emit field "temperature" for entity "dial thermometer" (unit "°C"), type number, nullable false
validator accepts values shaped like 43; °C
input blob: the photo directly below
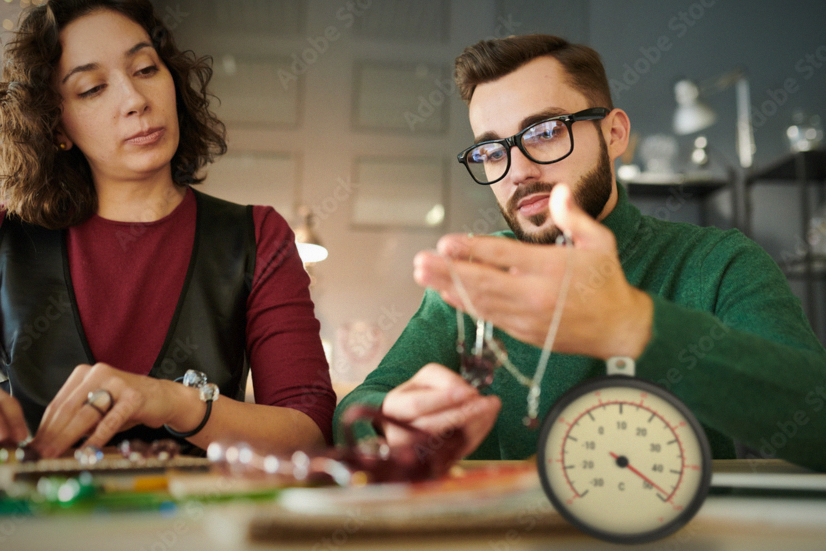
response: 47.5; °C
